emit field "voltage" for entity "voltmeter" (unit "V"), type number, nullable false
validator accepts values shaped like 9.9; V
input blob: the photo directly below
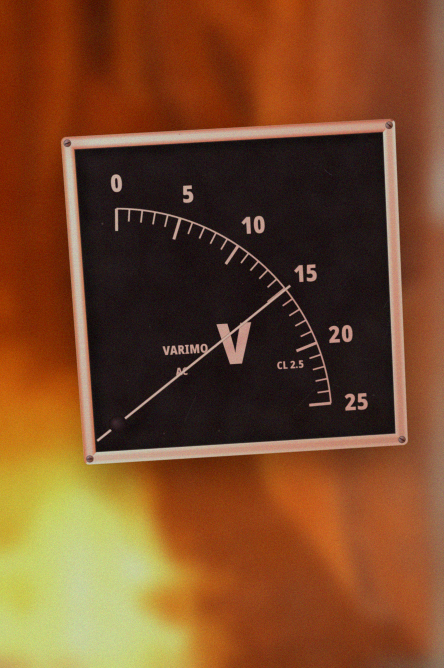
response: 15; V
